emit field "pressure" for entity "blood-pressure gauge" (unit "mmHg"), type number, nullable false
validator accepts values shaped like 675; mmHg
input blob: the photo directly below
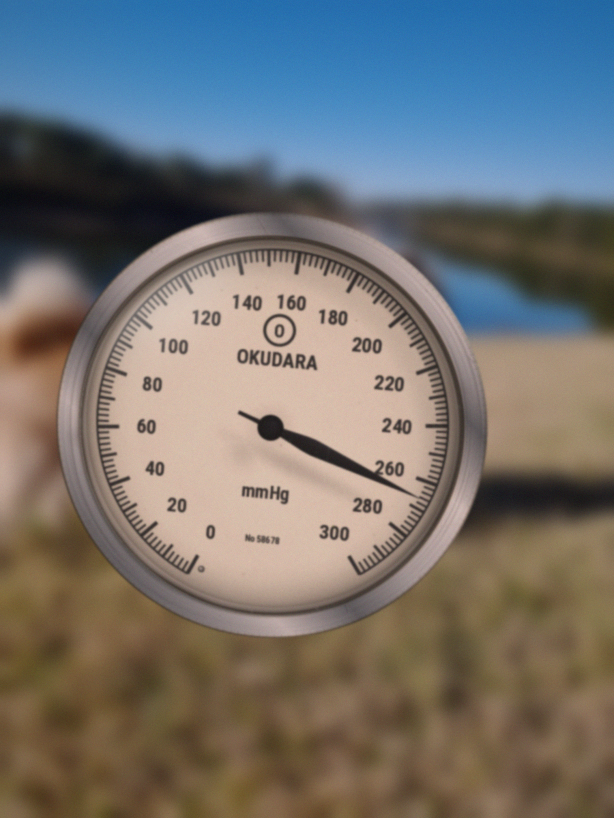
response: 266; mmHg
